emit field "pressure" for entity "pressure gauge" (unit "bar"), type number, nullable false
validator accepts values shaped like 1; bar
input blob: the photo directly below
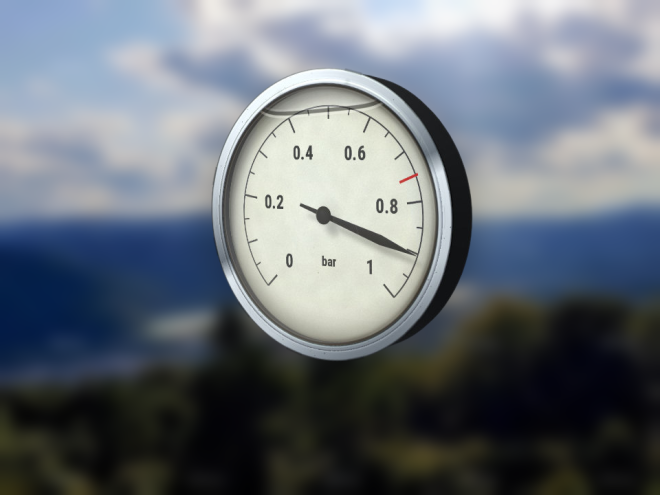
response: 0.9; bar
